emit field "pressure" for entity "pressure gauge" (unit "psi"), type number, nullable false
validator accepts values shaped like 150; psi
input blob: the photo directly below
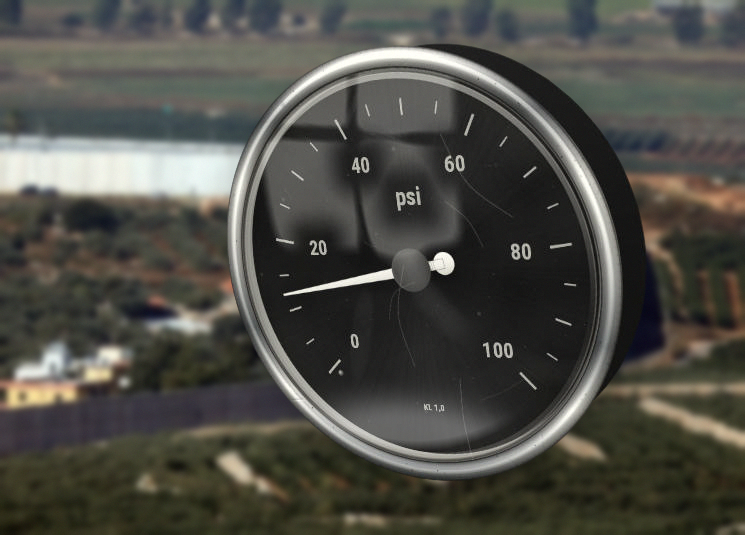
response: 12.5; psi
